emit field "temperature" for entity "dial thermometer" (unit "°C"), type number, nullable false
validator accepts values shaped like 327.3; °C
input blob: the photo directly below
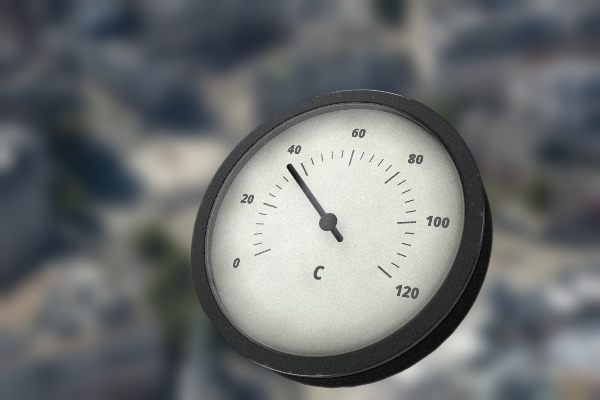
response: 36; °C
